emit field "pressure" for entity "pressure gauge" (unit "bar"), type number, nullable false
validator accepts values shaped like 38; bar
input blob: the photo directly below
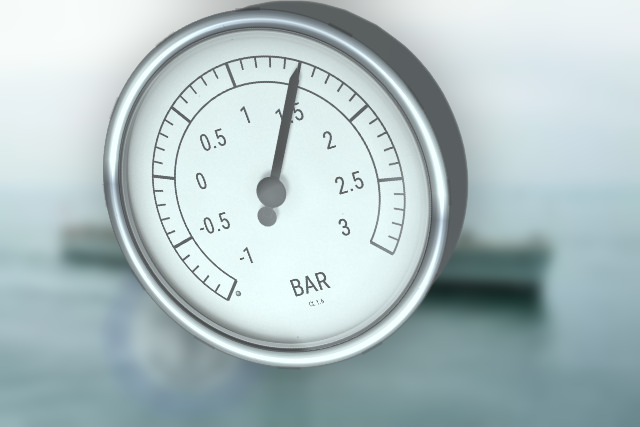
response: 1.5; bar
